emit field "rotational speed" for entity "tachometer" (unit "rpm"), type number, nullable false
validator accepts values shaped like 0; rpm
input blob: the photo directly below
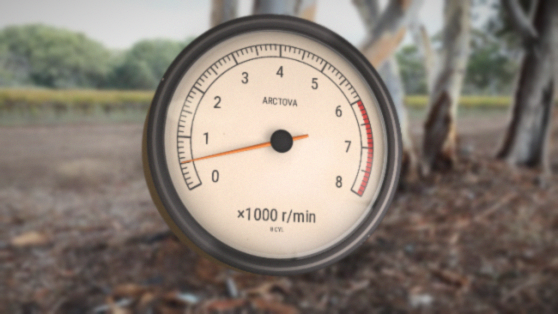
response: 500; rpm
